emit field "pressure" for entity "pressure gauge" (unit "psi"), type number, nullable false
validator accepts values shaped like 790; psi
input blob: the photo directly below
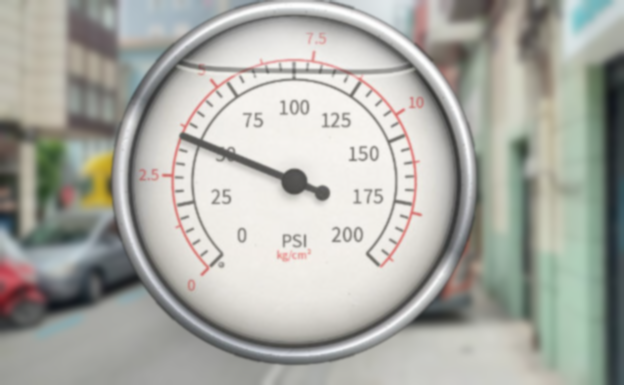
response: 50; psi
